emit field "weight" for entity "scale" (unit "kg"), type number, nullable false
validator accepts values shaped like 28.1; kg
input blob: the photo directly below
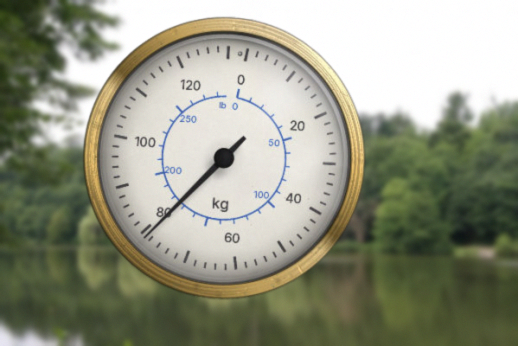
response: 79; kg
